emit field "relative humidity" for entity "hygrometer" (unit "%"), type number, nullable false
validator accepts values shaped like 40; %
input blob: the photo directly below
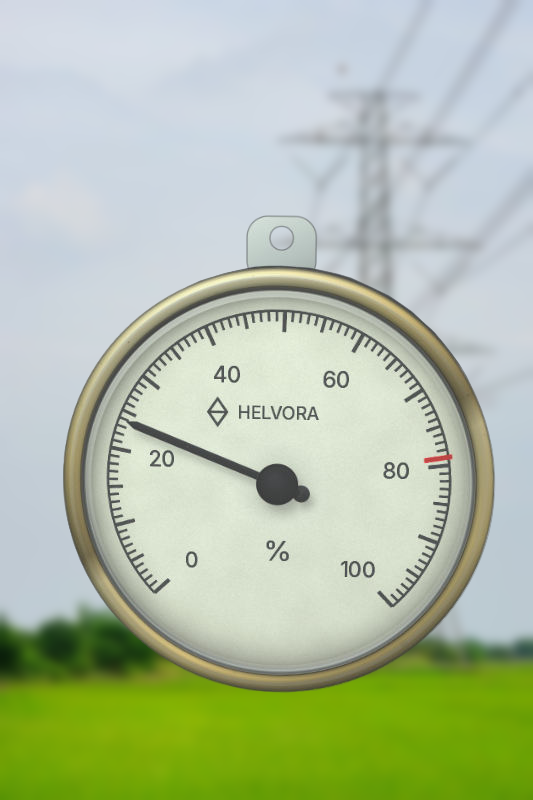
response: 24; %
